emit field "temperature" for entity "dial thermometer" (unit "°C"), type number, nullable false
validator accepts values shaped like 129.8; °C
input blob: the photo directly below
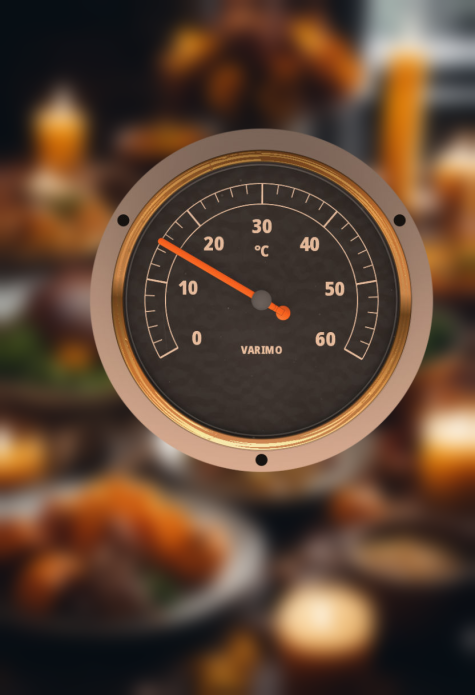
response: 15; °C
